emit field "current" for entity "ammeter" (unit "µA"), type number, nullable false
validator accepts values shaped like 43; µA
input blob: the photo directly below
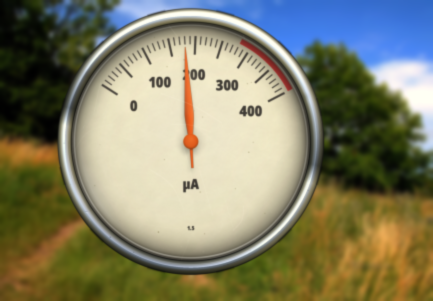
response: 180; µA
